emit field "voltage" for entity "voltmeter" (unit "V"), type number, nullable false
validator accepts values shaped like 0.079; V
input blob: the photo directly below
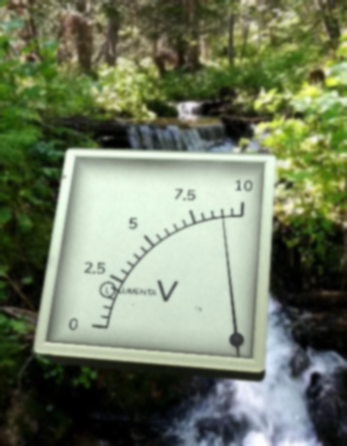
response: 9; V
